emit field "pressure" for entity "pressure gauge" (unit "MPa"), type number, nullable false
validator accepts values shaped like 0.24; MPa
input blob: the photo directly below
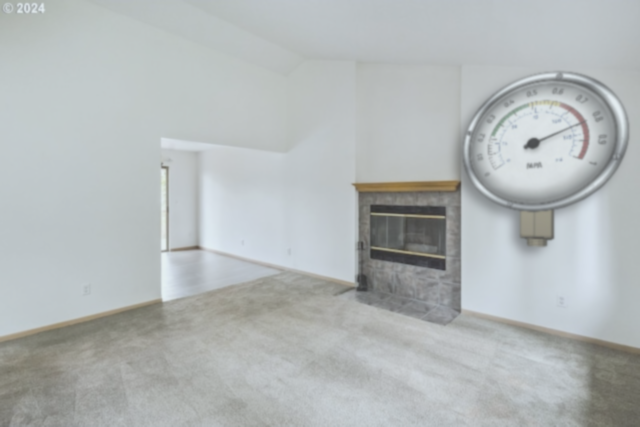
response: 0.8; MPa
